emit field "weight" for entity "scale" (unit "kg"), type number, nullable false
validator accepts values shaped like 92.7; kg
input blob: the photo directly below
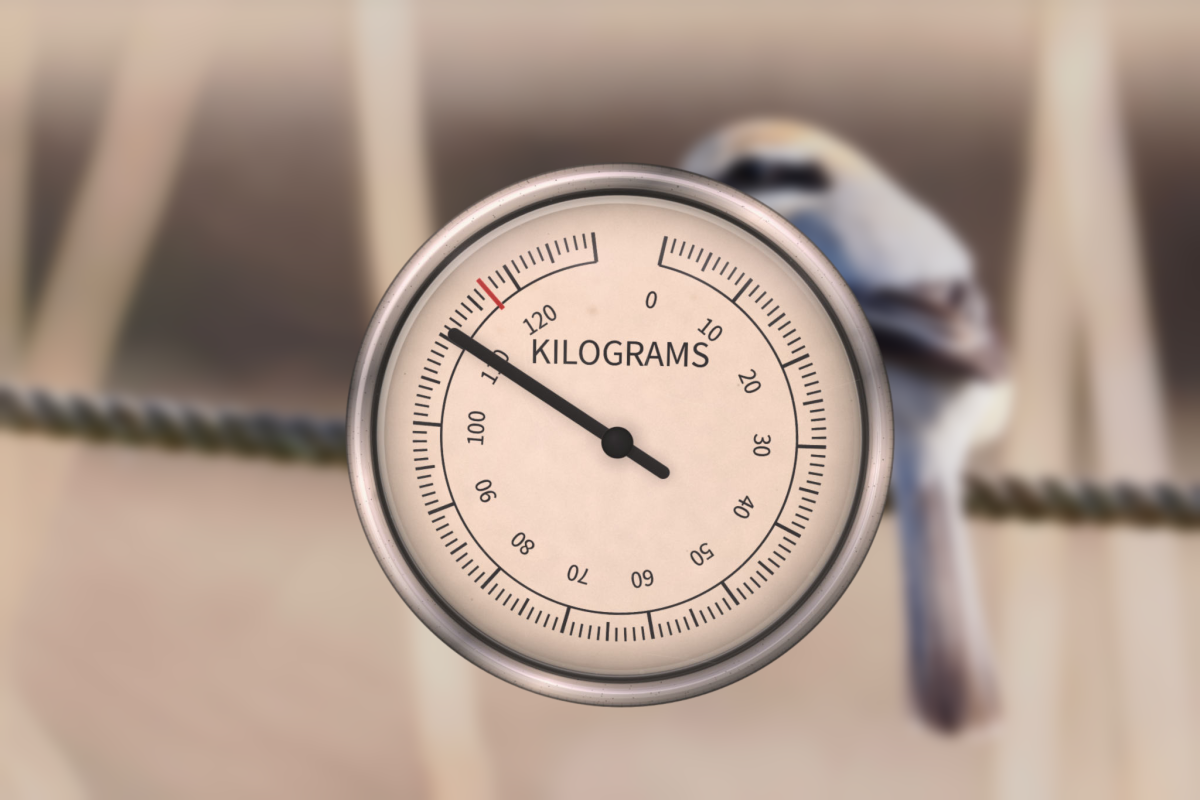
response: 111; kg
